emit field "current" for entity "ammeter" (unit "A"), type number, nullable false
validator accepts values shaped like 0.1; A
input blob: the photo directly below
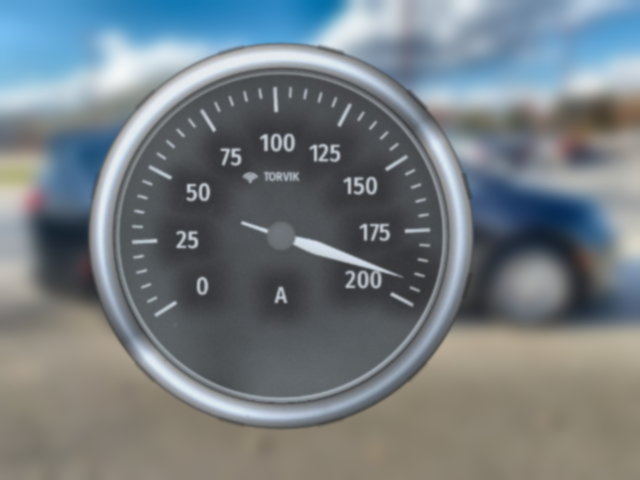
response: 192.5; A
